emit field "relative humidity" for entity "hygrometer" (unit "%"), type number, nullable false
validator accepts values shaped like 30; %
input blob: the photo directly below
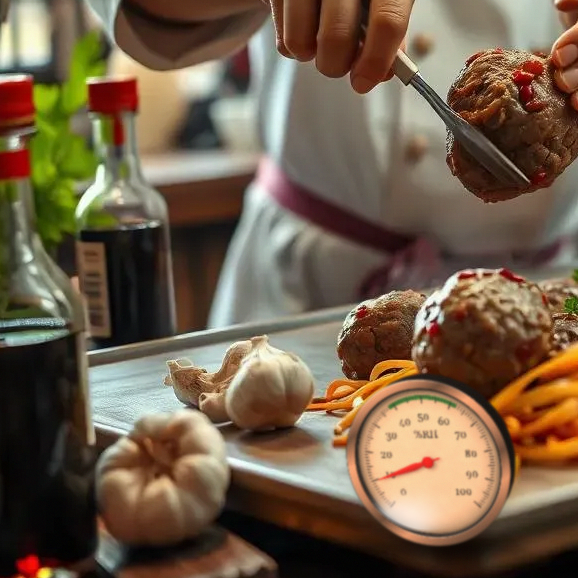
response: 10; %
